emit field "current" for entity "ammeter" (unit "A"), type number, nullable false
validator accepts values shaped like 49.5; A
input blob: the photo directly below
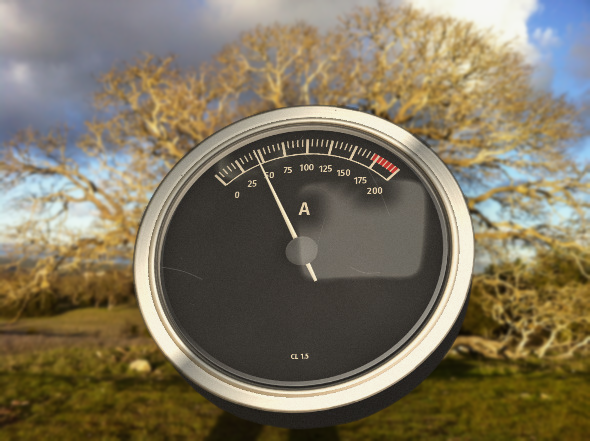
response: 45; A
